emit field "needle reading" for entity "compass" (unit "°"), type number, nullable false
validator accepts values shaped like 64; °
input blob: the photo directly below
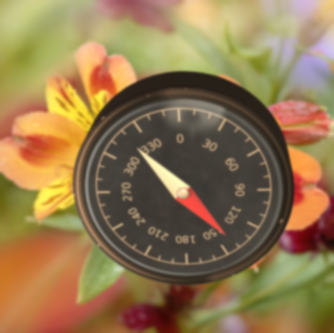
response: 140; °
